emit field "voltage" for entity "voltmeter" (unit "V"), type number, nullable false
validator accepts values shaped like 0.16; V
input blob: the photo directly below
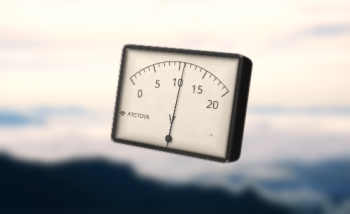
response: 11; V
